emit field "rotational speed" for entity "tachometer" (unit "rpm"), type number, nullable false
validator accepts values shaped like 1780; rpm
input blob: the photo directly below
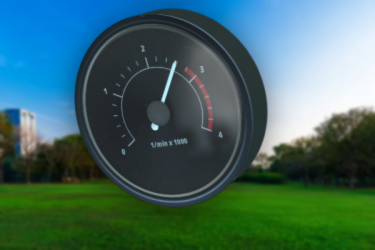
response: 2600; rpm
